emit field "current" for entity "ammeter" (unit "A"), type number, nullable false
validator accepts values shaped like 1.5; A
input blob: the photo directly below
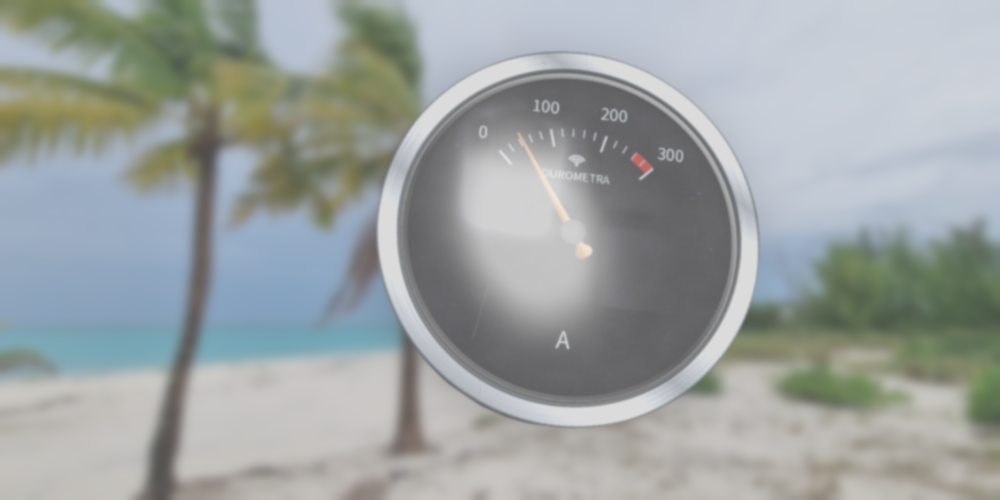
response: 40; A
